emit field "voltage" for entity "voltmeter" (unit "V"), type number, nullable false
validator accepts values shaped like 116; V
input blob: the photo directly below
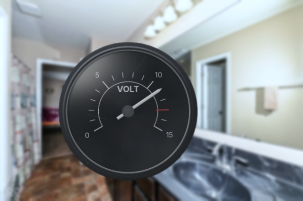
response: 11; V
